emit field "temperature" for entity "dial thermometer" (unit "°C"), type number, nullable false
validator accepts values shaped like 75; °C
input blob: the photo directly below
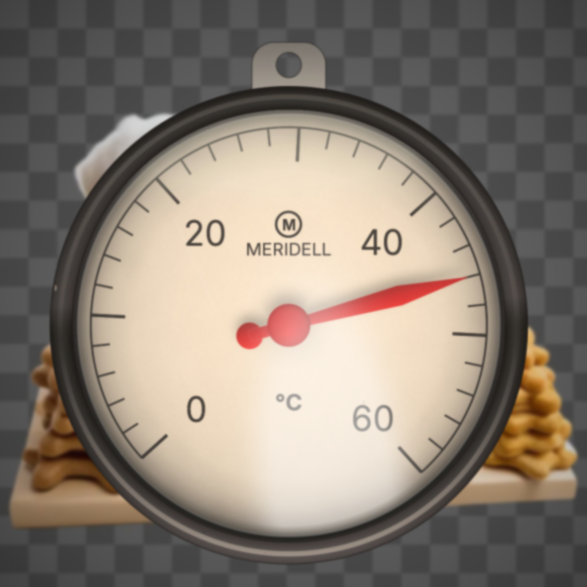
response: 46; °C
